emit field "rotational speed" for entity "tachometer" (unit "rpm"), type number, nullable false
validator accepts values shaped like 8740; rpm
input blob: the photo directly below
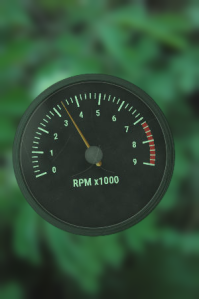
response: 3400; rpm
